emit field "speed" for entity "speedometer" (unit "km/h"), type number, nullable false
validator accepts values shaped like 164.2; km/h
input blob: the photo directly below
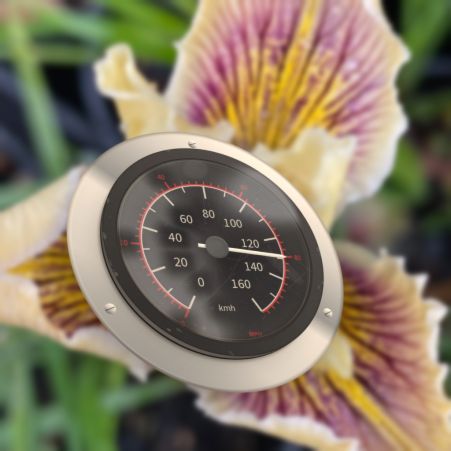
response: 130; km/h
